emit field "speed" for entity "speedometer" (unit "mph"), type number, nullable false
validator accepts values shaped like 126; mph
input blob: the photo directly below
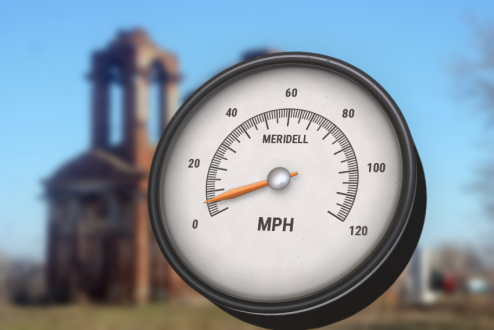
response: 5; mph
